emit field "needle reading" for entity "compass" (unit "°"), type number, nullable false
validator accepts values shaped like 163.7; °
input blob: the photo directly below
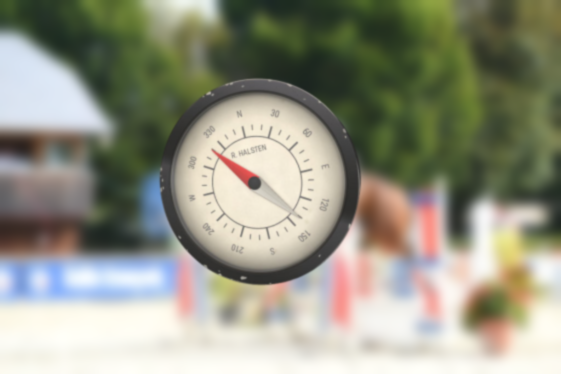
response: 320; °
